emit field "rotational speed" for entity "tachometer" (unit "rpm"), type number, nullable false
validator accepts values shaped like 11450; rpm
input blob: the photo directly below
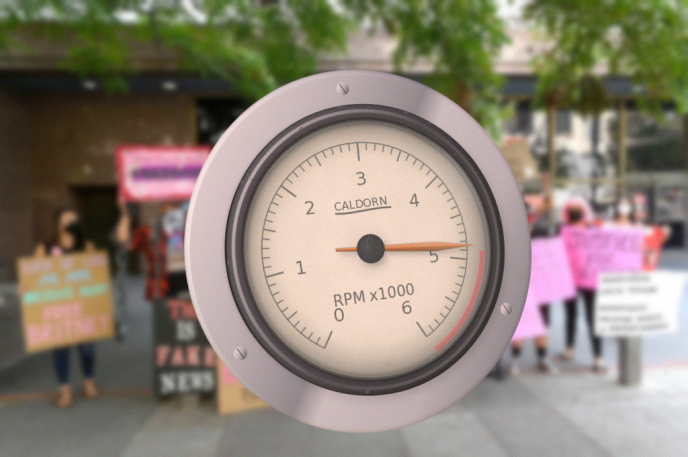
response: 4850; rpm
